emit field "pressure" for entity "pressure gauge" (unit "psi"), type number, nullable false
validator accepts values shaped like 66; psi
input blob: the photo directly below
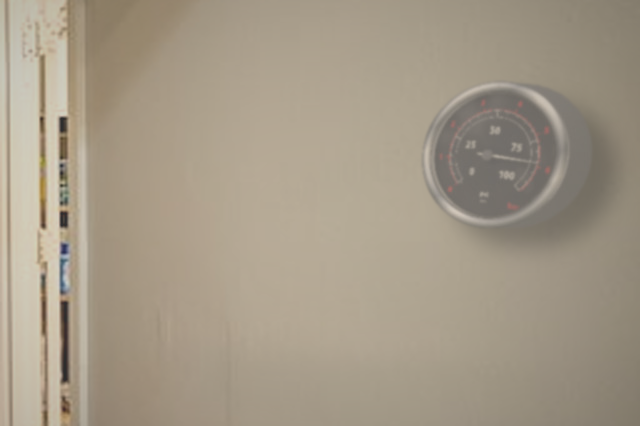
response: 85; psi
